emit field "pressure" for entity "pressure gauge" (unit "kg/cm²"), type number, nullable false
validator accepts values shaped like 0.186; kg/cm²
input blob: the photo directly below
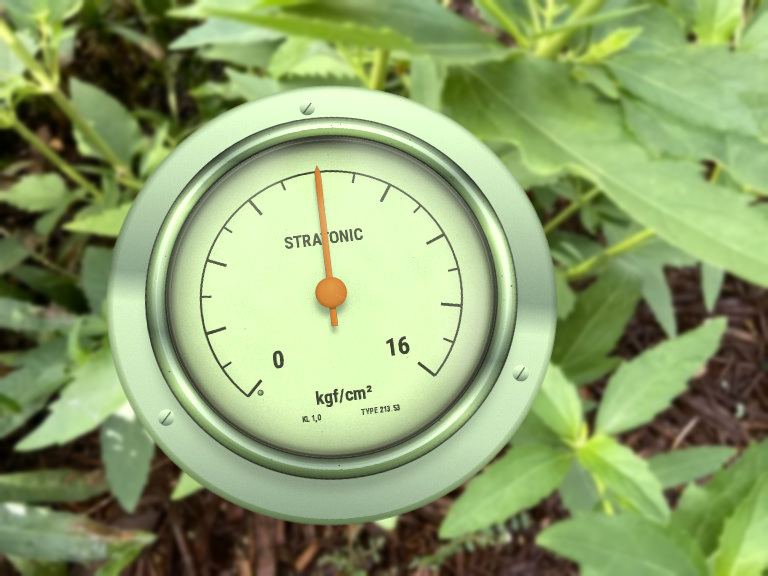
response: 8; kg/cm²
